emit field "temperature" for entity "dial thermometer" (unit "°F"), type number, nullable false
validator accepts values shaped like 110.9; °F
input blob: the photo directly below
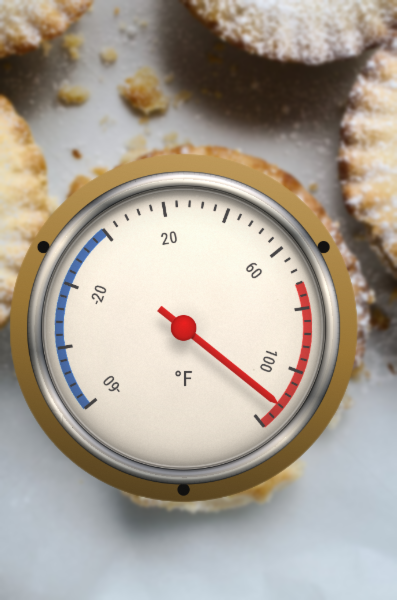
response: 112; °F
